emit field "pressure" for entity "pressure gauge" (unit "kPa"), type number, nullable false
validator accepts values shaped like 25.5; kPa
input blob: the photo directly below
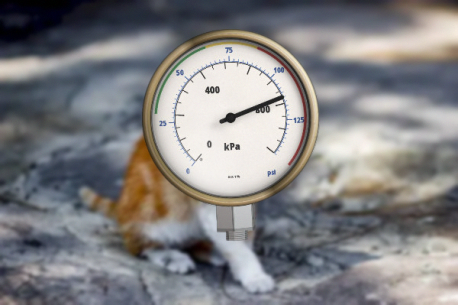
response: 775; kPa
